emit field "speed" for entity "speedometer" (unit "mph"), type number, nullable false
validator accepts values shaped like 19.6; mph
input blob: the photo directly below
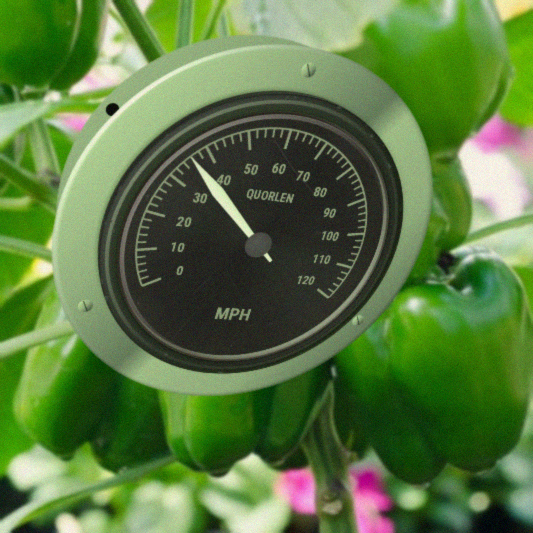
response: 36; mph
